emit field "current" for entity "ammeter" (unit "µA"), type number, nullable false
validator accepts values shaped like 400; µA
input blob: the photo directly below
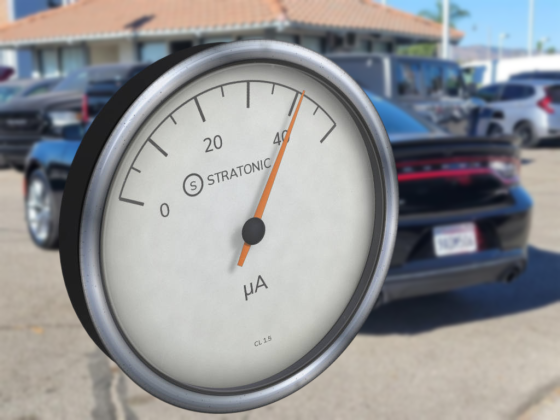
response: 40; µA
